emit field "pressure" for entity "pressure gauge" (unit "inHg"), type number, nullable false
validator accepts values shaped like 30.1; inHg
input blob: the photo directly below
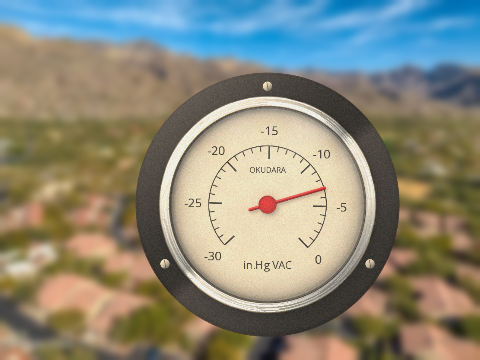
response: -7; inHg
